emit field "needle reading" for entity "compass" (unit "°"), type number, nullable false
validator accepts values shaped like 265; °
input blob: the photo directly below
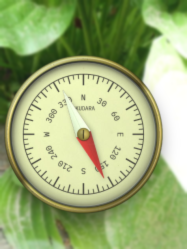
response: 155; °
